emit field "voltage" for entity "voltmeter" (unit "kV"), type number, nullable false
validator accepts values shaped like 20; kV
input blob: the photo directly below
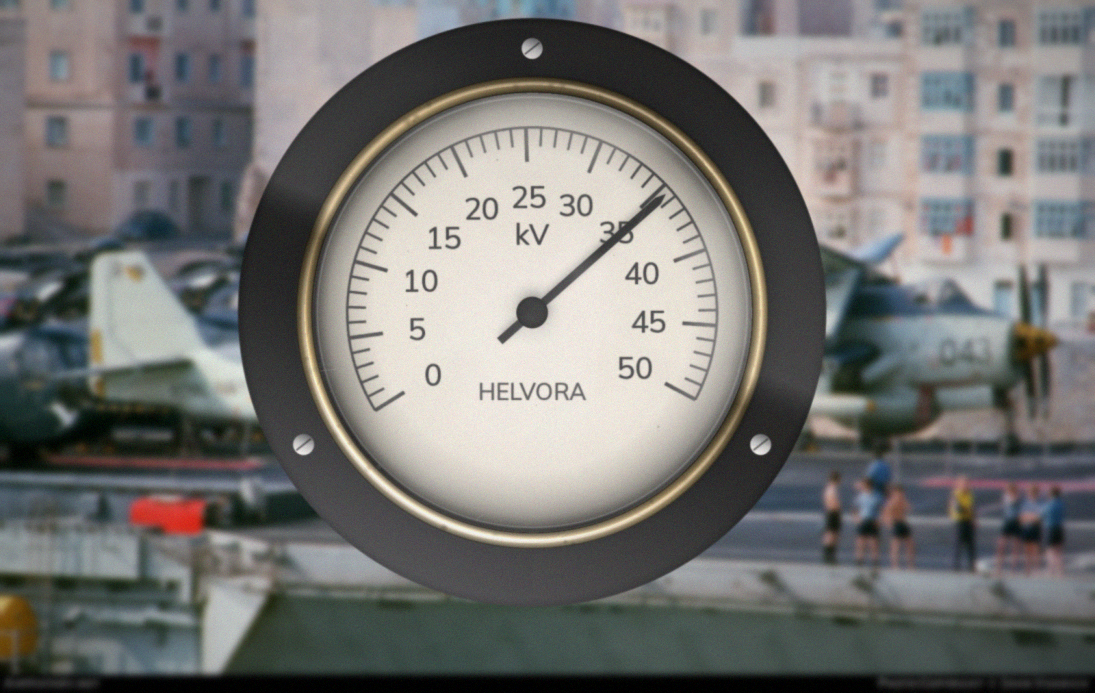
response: 35.5; kV
